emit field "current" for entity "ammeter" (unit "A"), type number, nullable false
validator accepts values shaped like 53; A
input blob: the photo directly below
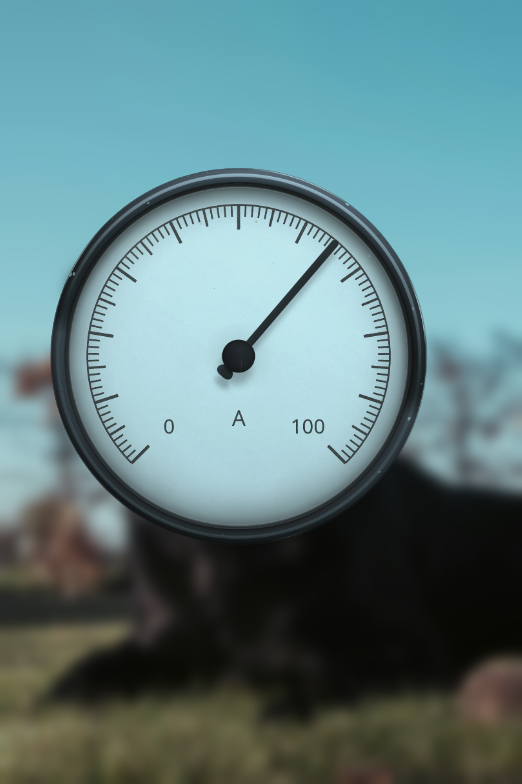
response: 65; A
